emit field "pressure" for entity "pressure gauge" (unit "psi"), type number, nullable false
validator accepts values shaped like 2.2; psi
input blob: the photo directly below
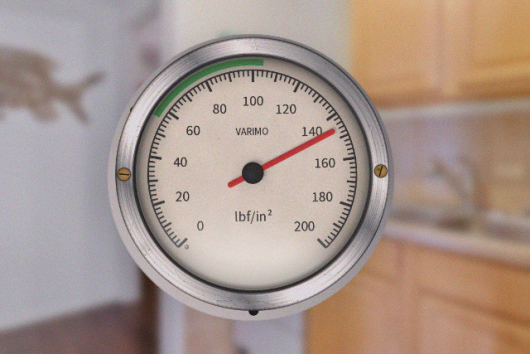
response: 146; psi
